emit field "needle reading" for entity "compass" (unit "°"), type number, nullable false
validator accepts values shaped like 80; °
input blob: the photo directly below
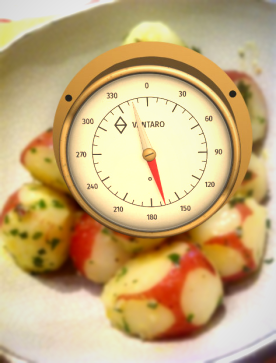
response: 165; °
